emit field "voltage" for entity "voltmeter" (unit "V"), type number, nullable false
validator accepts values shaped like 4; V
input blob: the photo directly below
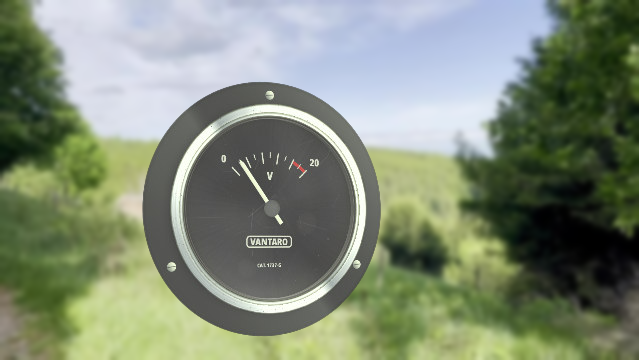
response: 2; V
